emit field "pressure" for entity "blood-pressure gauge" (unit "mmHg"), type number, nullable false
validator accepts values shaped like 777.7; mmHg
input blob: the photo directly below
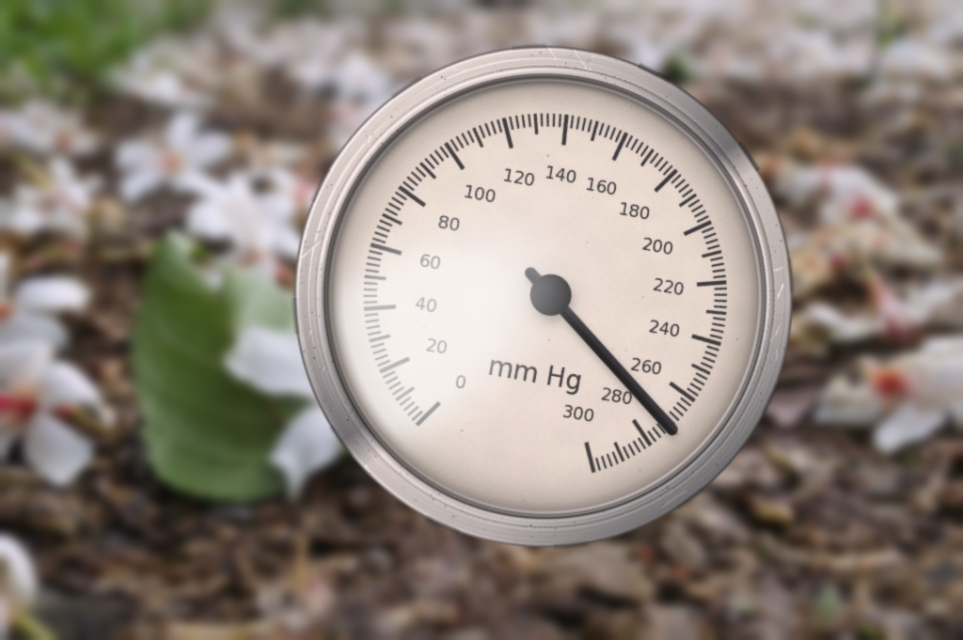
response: 272; mmHg
